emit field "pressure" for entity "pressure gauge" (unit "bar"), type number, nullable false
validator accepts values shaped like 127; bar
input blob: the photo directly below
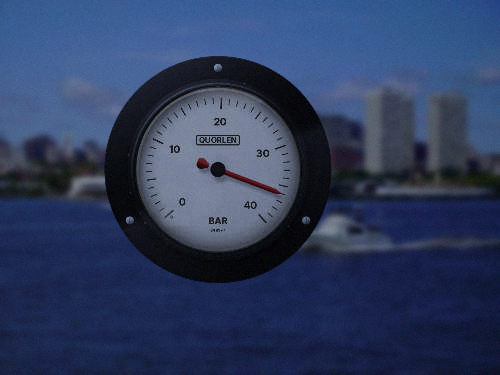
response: 36; bar
